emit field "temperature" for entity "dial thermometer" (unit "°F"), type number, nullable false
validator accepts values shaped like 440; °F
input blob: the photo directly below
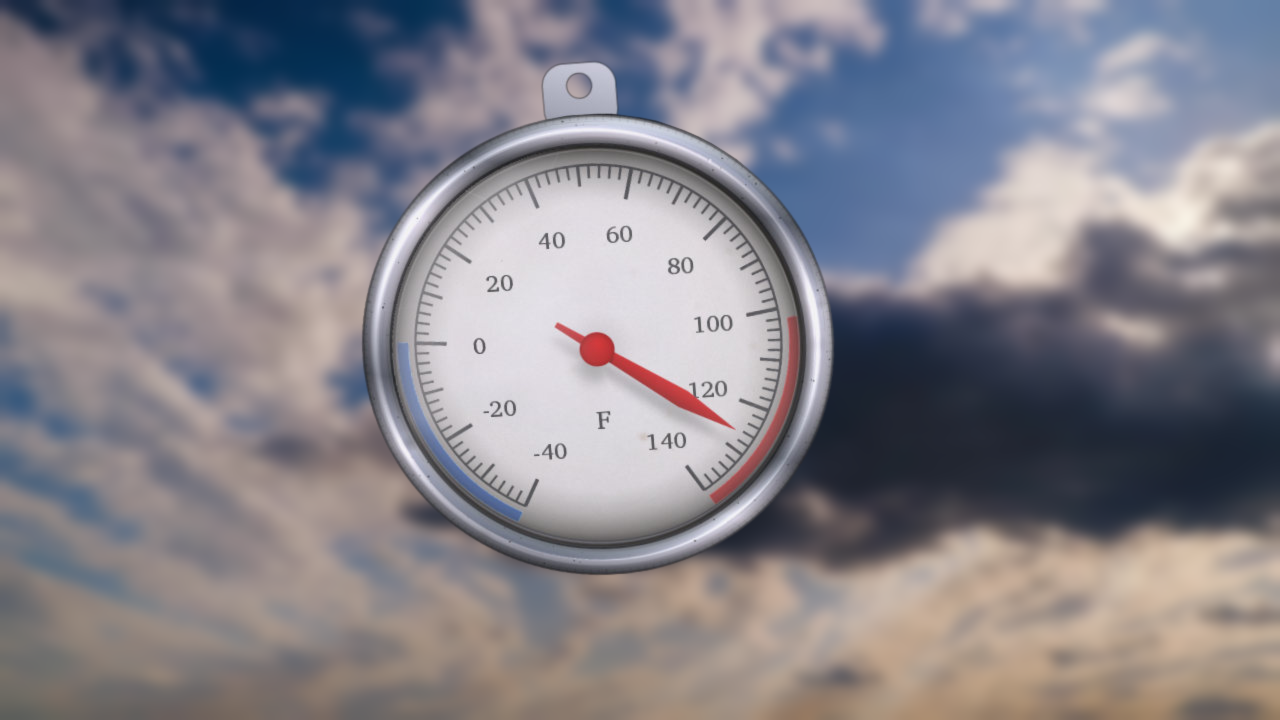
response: 126; °F
